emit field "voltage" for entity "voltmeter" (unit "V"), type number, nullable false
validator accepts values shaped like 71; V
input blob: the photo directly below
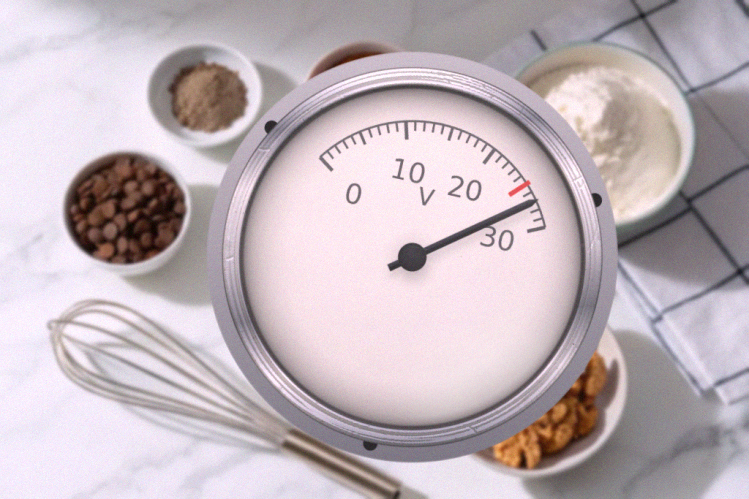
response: 27; V
